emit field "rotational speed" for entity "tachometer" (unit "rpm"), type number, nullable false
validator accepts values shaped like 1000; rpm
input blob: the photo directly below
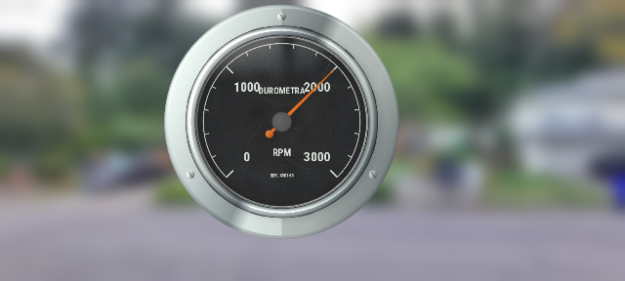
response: 2000; rpm
